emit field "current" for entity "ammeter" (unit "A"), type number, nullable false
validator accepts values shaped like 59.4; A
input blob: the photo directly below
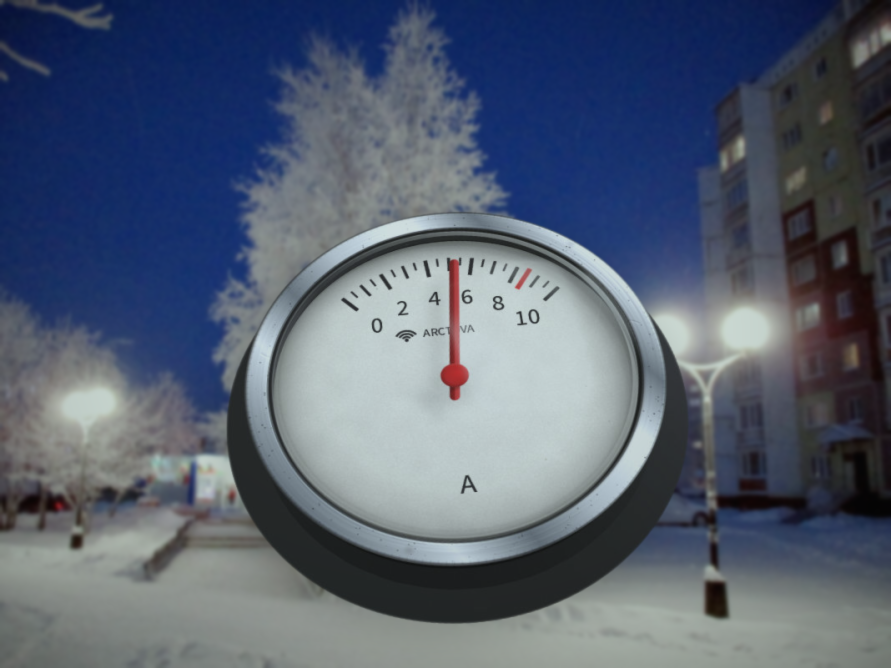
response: 5.25; A
